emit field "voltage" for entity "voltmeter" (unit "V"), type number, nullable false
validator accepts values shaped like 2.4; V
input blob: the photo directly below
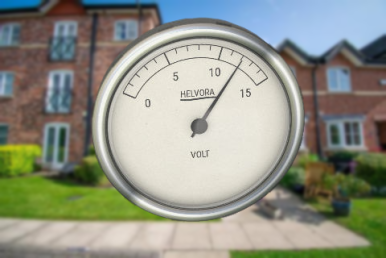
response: 12; V
